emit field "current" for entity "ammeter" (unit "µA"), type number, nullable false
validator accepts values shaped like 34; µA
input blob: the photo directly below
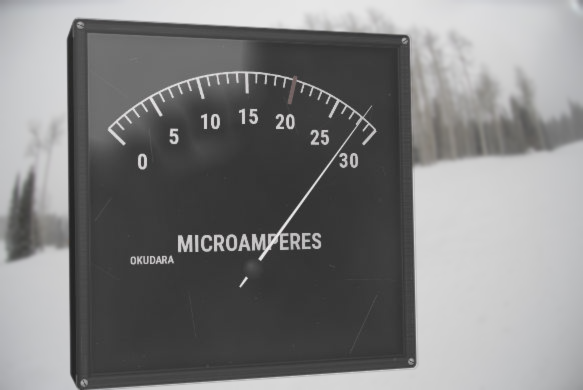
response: 28; µA
